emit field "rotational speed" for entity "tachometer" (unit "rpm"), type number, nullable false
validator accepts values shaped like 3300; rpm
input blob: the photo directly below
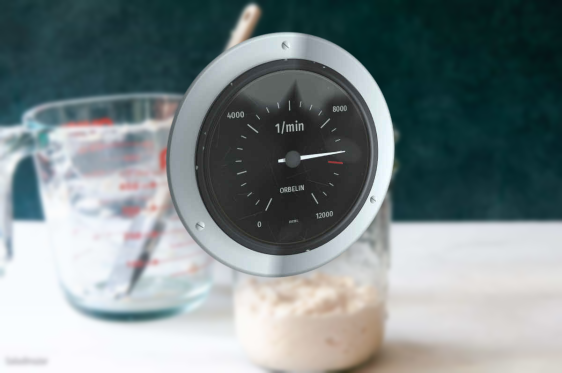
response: 9500; rpm
